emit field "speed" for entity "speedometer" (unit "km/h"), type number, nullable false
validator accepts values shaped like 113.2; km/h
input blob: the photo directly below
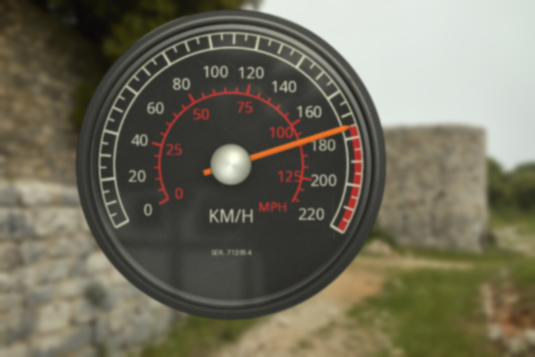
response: 175; km/h
